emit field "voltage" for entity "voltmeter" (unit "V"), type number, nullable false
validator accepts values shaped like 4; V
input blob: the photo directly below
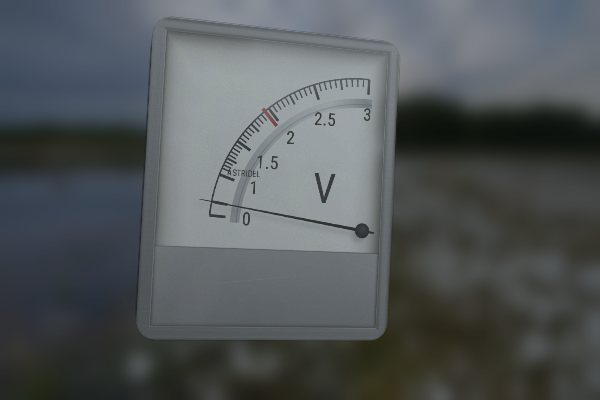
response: 0.5; V
